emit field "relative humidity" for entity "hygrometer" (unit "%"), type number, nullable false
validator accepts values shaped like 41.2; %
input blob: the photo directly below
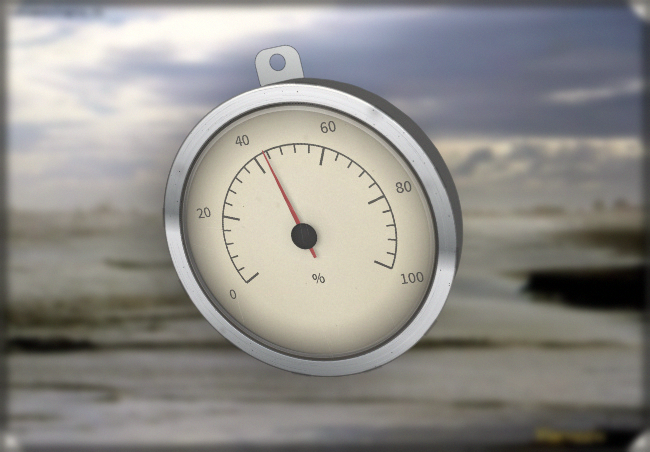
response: 44; %
